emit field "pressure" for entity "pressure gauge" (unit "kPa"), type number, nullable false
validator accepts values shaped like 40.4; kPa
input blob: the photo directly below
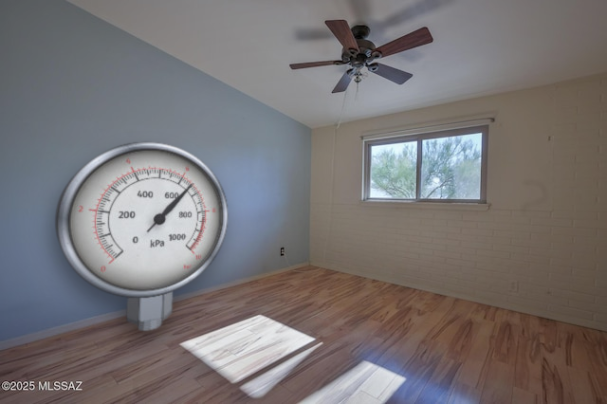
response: 650; kPa
